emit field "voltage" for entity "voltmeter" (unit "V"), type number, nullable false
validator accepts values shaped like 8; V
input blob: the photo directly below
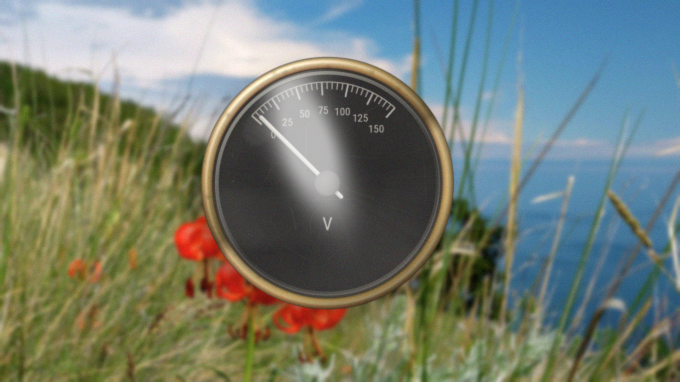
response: 5; V
